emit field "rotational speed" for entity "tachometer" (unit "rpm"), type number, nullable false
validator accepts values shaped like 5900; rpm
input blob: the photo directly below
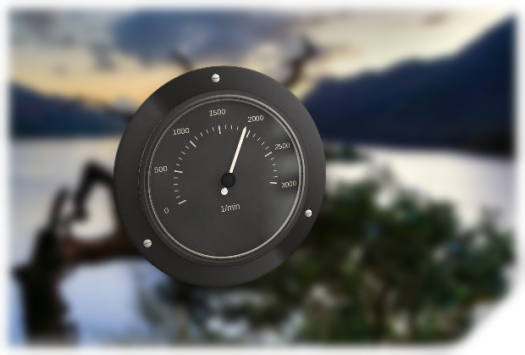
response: 1900; rpm
